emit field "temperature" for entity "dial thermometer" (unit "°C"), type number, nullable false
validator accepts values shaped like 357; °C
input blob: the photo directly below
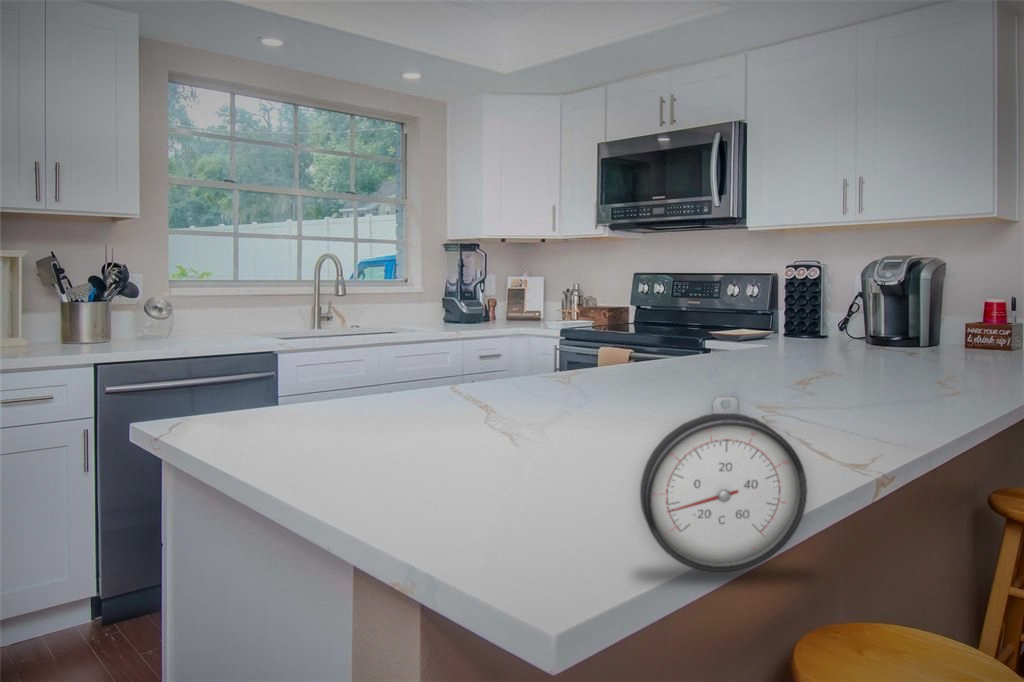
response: -12; °C
